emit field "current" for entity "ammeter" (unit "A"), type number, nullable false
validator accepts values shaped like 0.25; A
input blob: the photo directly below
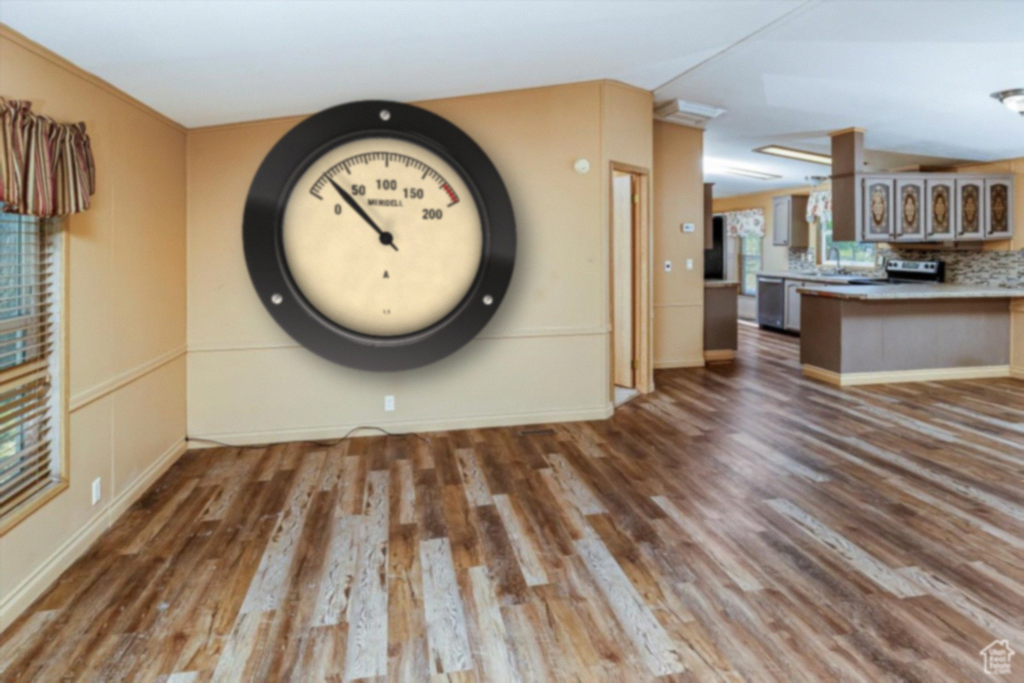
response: 25; A
